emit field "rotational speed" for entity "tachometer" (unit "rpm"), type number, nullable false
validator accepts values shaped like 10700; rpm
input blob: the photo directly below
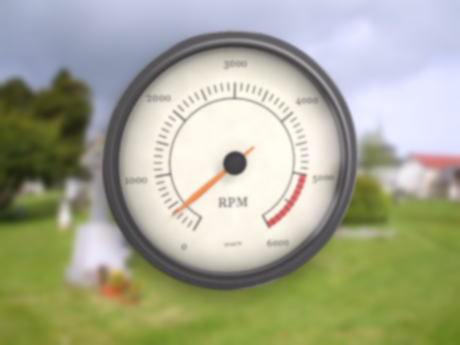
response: 400; rpm
